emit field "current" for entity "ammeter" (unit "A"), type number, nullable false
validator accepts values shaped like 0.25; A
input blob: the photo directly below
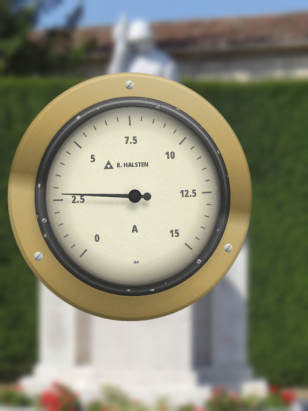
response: 2.75; A
